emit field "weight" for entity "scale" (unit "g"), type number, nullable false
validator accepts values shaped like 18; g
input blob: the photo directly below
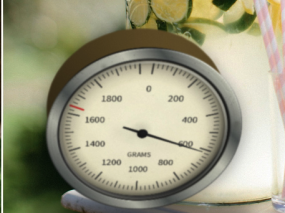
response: 600; g
